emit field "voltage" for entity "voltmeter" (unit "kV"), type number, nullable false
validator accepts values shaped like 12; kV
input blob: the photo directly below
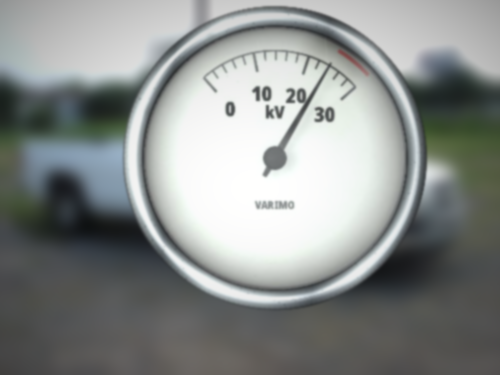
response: 24; kV
